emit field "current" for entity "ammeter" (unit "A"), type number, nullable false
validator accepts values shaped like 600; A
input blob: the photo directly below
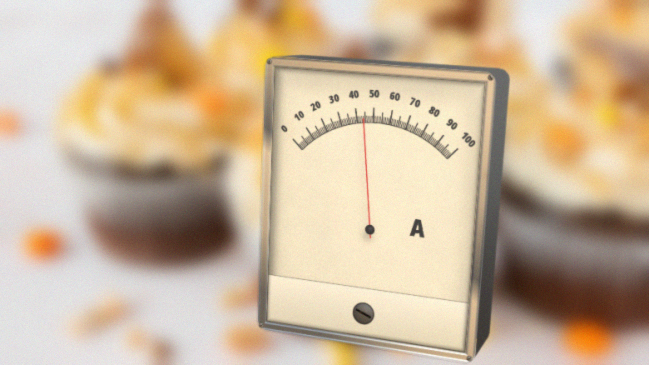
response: 45; A
